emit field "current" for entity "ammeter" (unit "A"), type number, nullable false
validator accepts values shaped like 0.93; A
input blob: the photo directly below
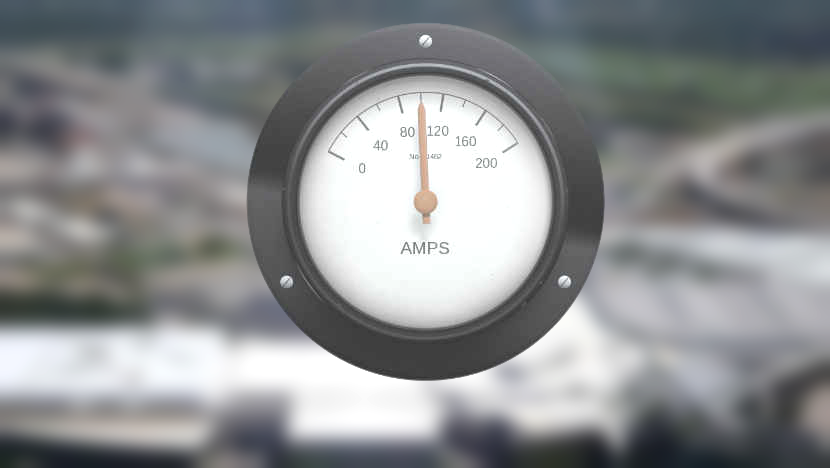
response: 100; A
